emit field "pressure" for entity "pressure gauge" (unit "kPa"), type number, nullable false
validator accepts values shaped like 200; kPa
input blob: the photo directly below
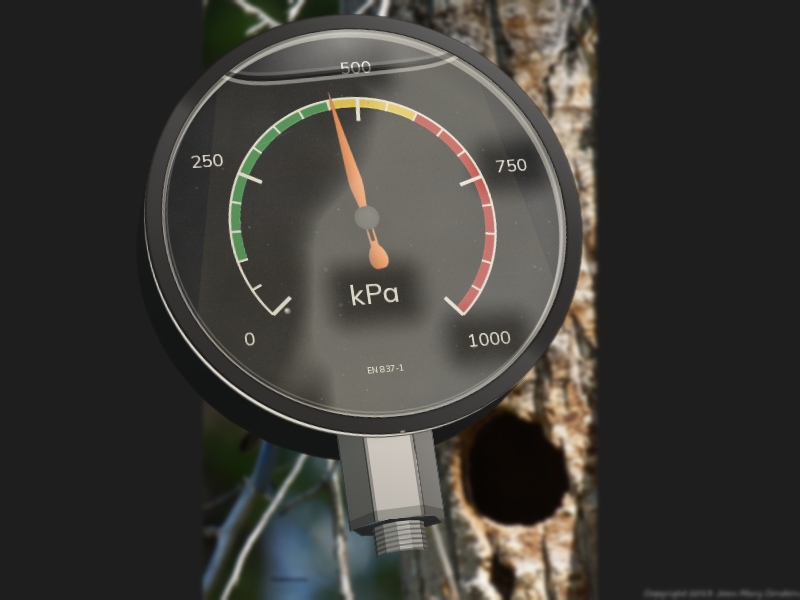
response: 450; kPa
